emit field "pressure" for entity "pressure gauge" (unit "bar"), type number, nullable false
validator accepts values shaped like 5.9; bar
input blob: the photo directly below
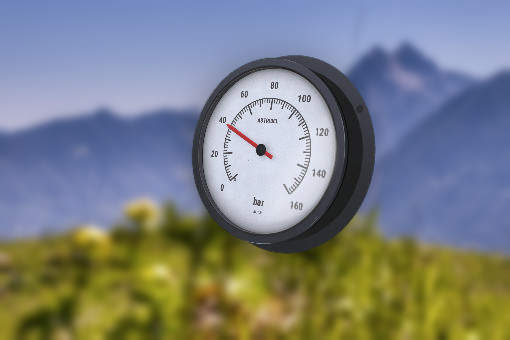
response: 40; bar
